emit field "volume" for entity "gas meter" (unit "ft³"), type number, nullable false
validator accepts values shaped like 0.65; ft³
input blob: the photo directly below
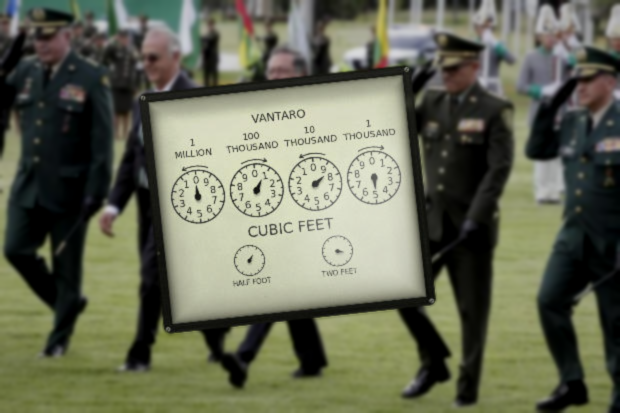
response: 8500; ft³
